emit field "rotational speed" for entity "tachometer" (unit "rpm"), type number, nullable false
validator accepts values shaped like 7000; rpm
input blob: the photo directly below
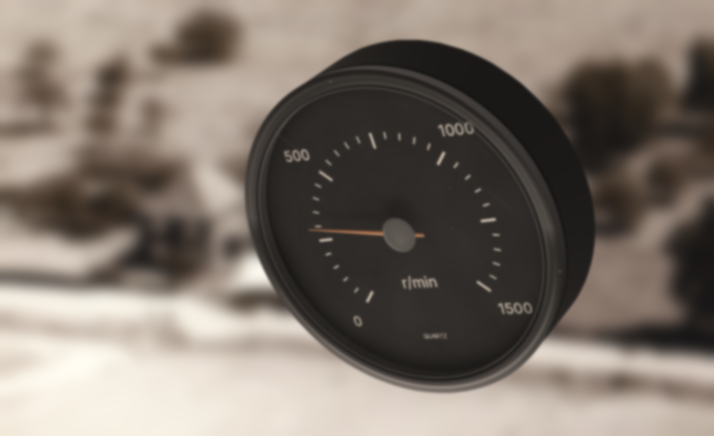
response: 300; rpm
